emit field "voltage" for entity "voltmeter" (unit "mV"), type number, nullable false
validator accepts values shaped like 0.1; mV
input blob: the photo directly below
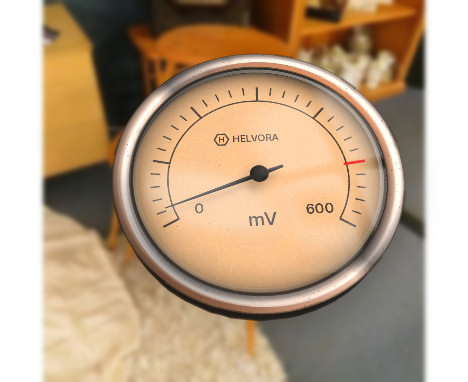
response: 20; mV
